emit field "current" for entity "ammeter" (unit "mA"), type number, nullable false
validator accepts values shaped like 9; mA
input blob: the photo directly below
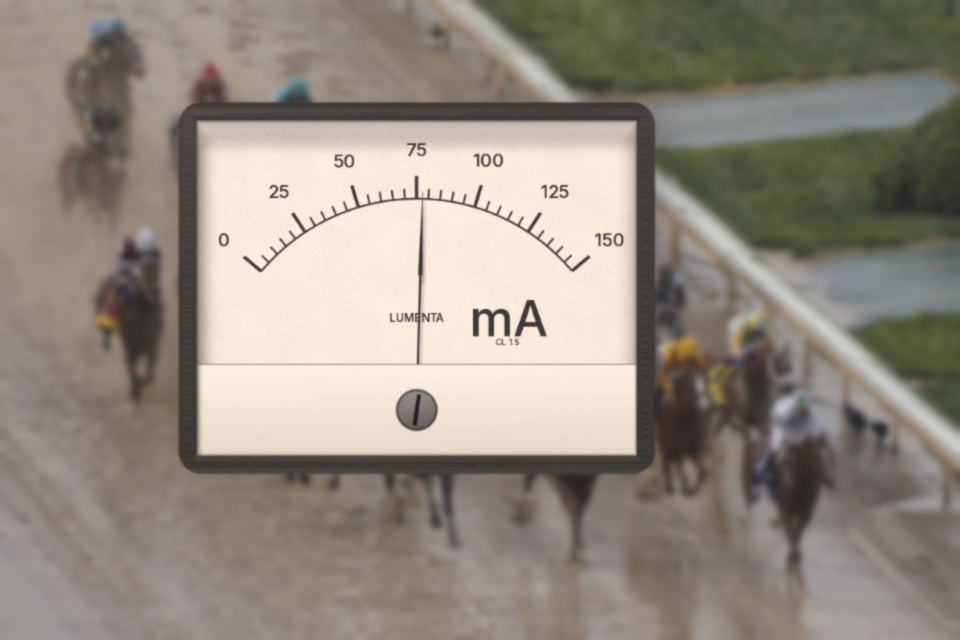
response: 77.5; mA
